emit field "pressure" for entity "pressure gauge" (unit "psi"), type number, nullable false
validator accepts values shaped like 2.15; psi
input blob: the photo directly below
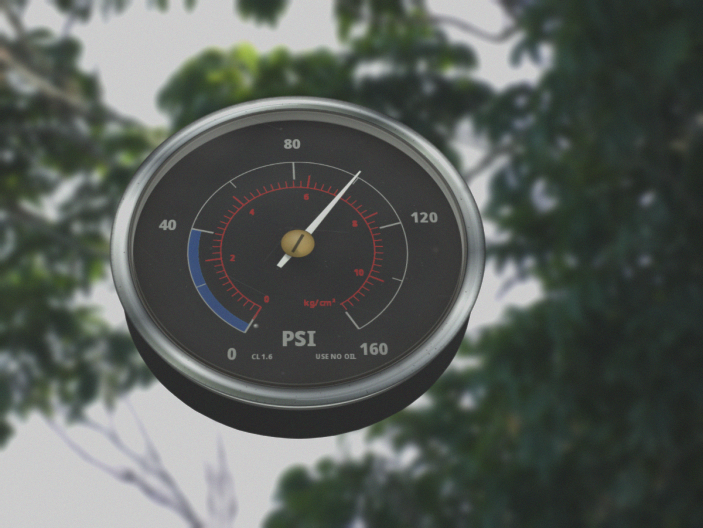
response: 100; psi
